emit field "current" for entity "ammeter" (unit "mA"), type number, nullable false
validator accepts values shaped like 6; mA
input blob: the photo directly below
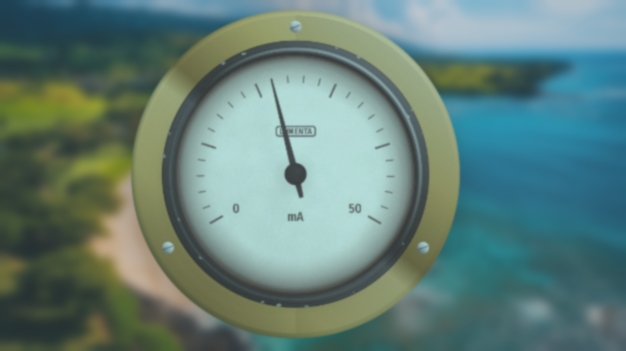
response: 22; mA
